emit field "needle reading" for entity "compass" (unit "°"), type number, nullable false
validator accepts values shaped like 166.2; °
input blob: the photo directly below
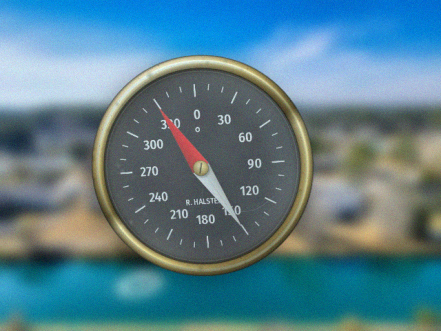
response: 330; °
